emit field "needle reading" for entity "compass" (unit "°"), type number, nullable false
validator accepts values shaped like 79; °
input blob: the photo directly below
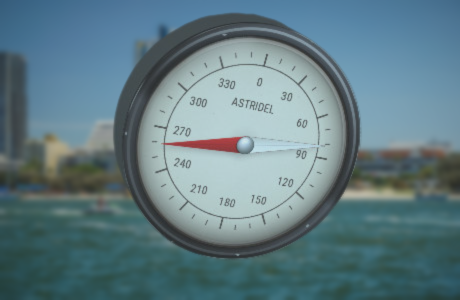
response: 260; °
